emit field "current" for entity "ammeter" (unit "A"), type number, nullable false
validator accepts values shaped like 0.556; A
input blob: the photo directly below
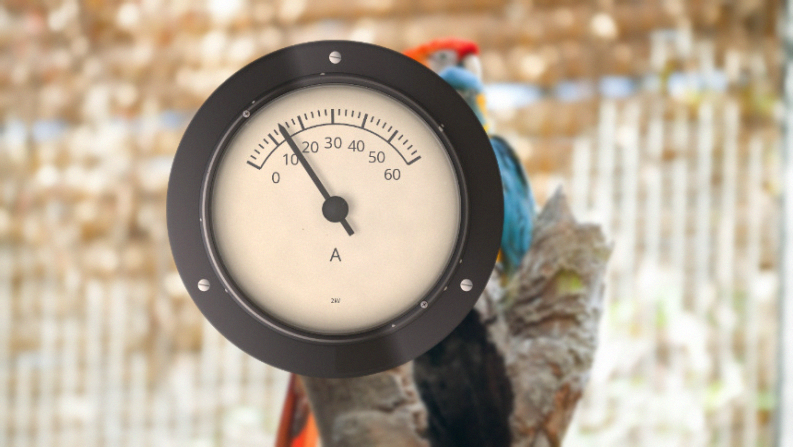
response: 14; A
